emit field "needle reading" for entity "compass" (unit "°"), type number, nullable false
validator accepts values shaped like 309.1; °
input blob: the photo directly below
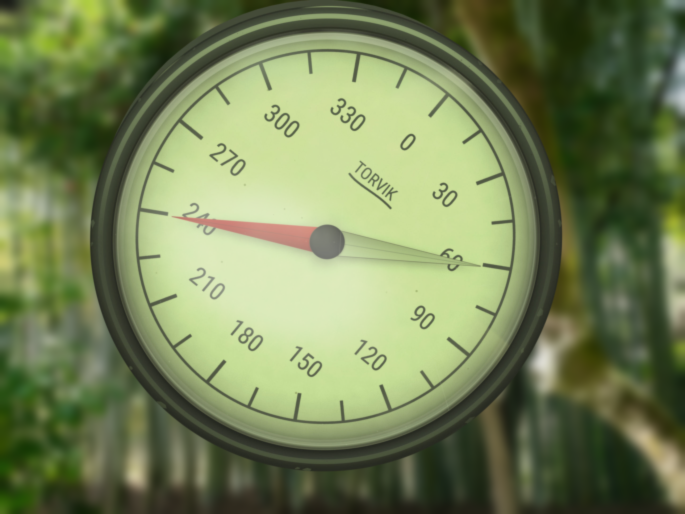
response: 240; °
